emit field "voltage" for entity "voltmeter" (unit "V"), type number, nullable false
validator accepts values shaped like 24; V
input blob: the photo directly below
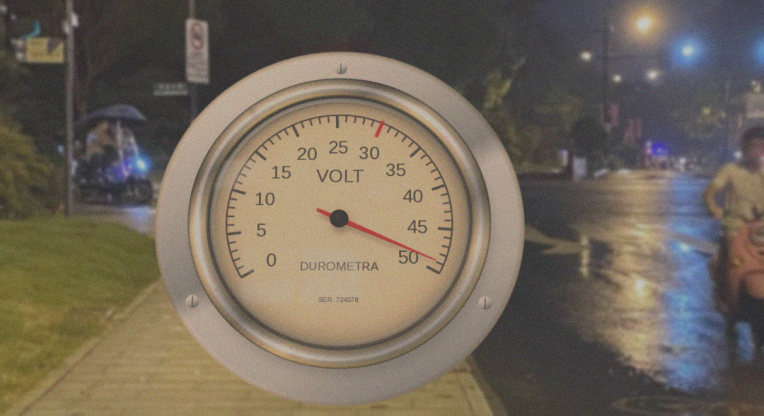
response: 49; V
